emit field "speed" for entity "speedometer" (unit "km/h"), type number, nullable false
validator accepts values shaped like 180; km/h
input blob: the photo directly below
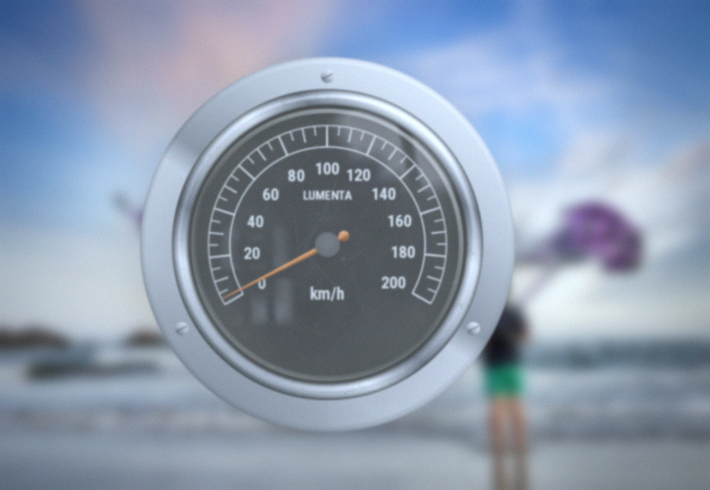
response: 2.5; km/h
